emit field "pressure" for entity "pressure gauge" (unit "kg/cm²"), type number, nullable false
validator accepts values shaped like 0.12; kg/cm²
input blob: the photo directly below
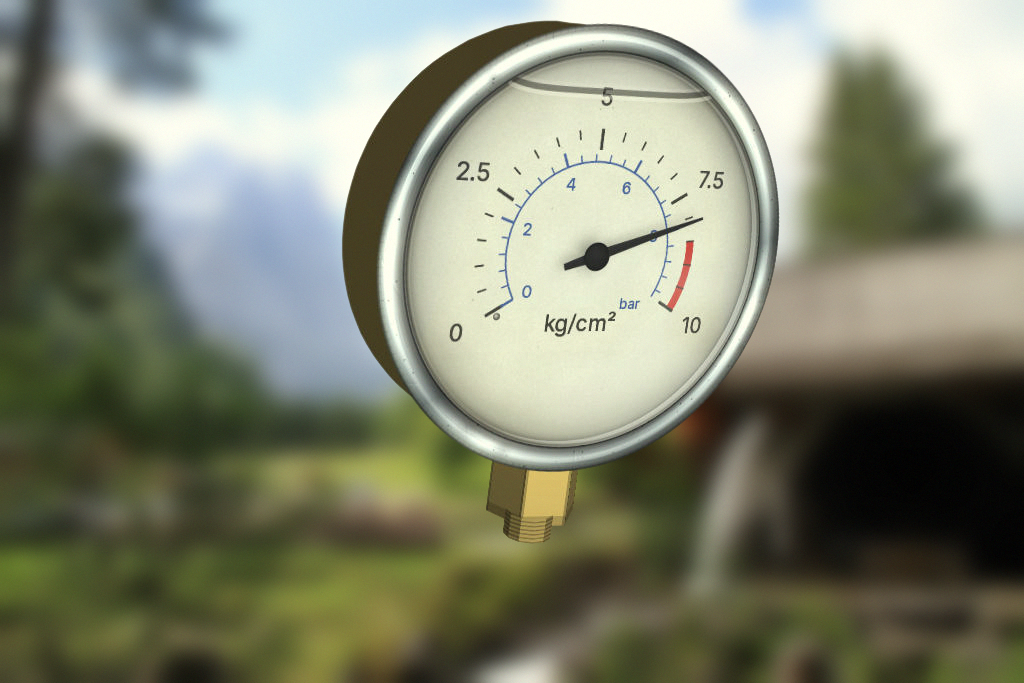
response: 8; kg/cm²
